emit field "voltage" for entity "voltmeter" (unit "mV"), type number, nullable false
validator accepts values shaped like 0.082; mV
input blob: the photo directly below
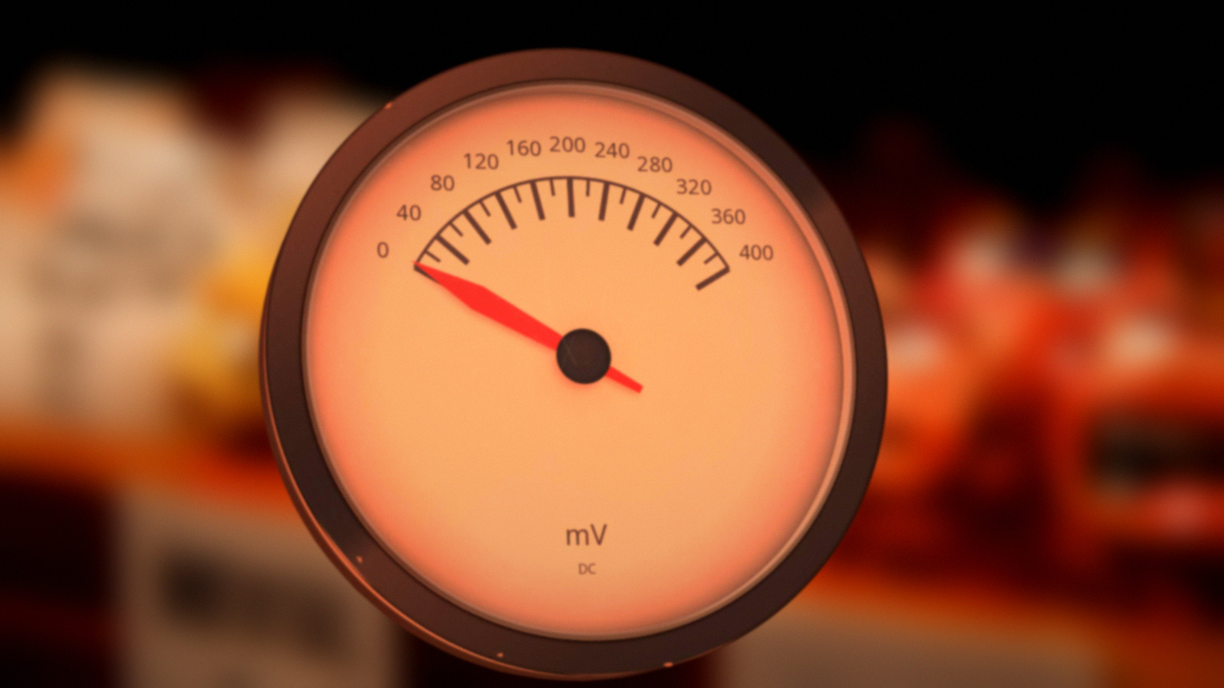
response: 0; mV
